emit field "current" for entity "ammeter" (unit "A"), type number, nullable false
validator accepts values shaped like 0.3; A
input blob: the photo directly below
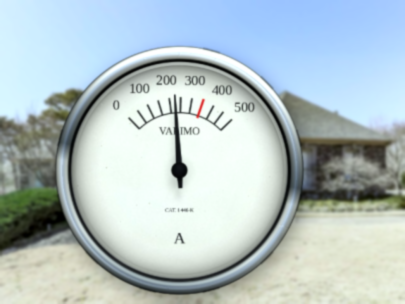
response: 225; A
